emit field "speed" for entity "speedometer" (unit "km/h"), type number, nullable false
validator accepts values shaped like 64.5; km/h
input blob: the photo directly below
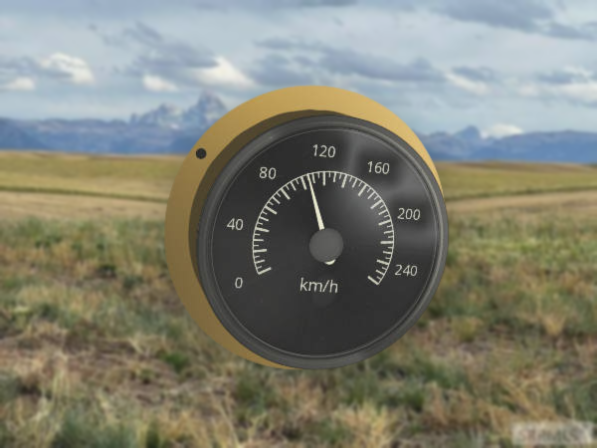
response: 105; km/h
